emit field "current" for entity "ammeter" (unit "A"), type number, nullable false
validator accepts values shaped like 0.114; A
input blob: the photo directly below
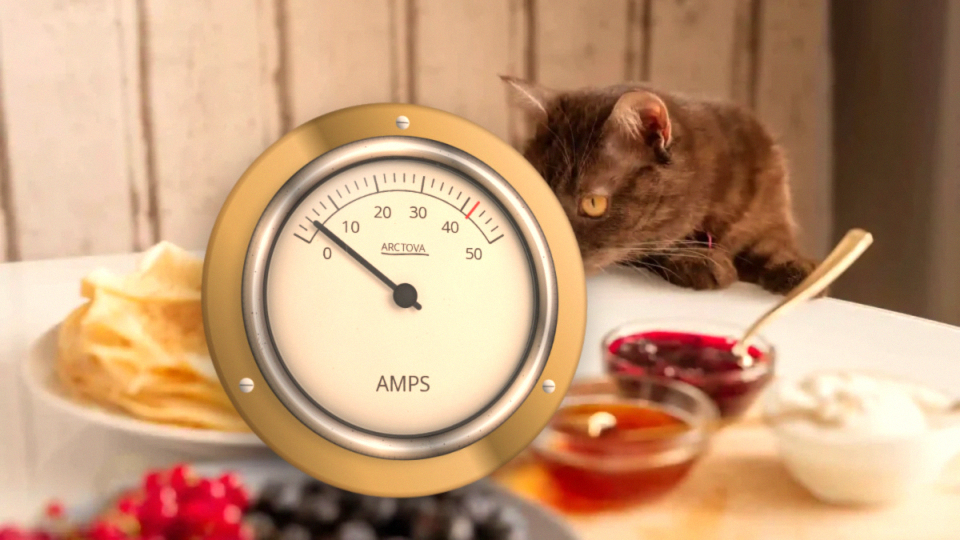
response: 4; A
